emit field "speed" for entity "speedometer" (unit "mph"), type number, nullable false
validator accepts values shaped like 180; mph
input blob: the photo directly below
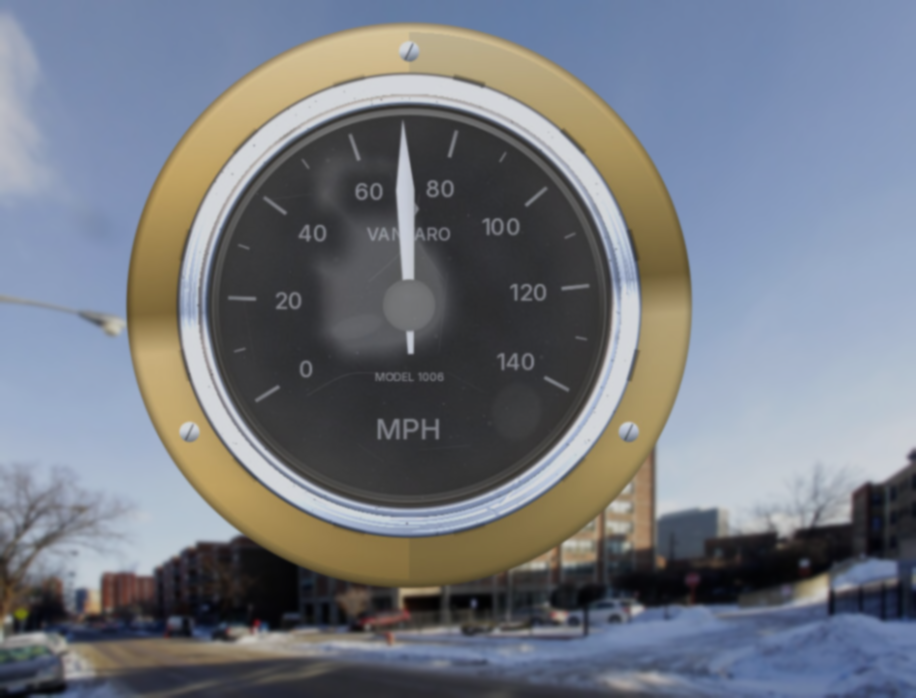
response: 70; mph
